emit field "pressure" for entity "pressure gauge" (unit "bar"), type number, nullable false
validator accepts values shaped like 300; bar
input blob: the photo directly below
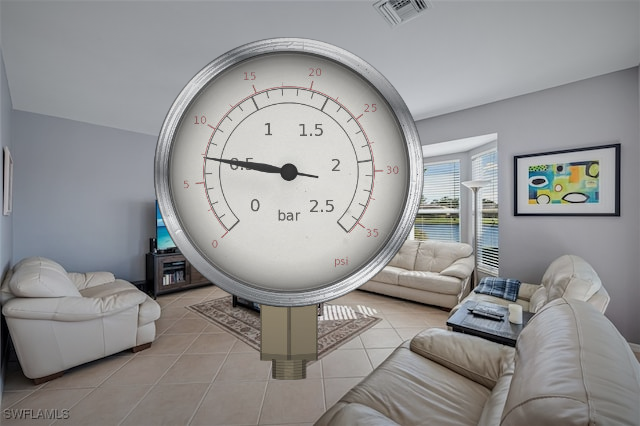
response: 0.5; bar
